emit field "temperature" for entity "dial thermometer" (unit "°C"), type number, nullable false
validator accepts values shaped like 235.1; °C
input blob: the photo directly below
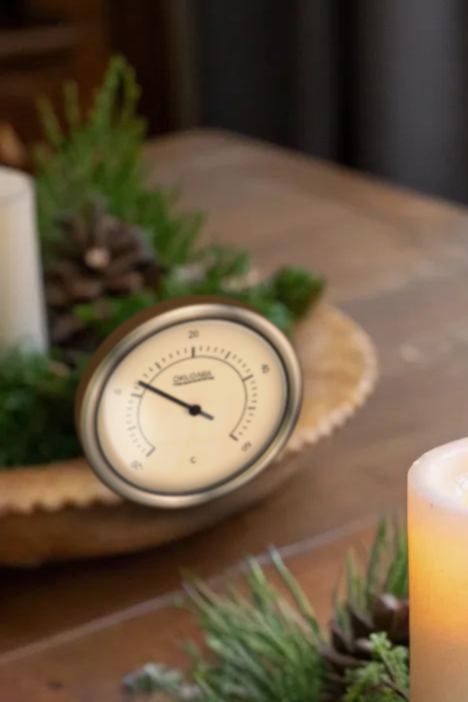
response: 4; °C
